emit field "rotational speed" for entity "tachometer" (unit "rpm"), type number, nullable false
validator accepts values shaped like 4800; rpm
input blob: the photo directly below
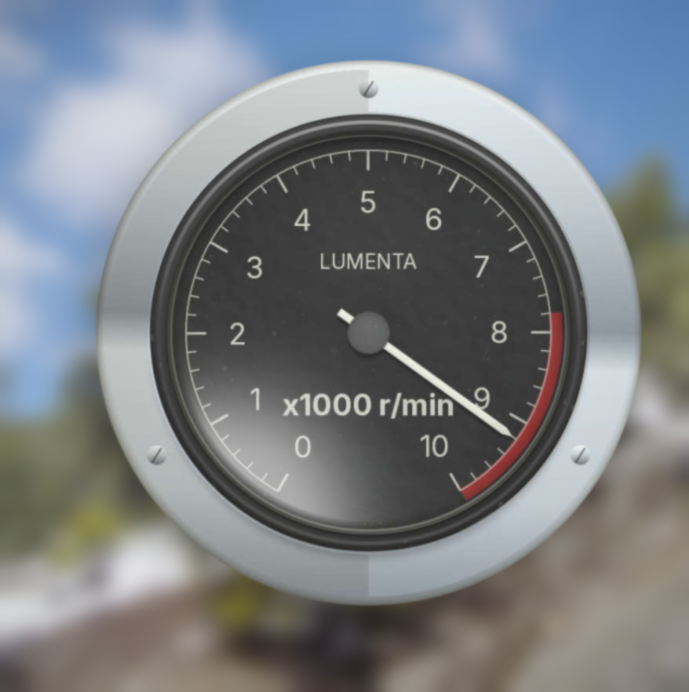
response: 9200; rpm
